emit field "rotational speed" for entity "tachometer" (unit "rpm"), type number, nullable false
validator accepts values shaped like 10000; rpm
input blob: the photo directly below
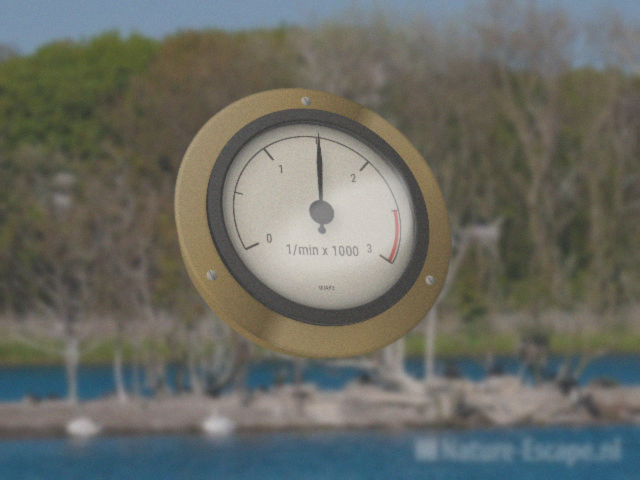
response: 1500; rpm
